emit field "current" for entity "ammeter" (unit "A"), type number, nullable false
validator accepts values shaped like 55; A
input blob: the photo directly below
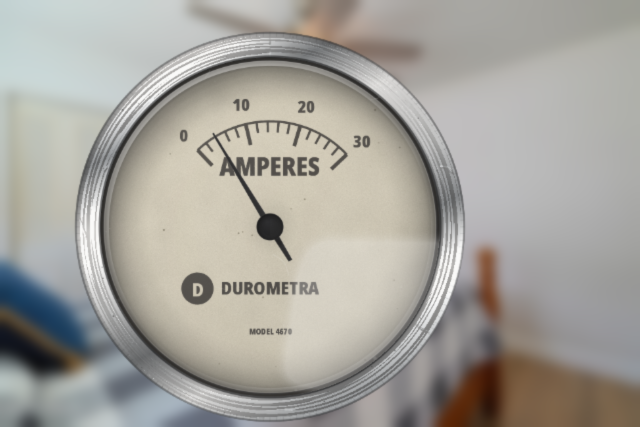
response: 4; A
